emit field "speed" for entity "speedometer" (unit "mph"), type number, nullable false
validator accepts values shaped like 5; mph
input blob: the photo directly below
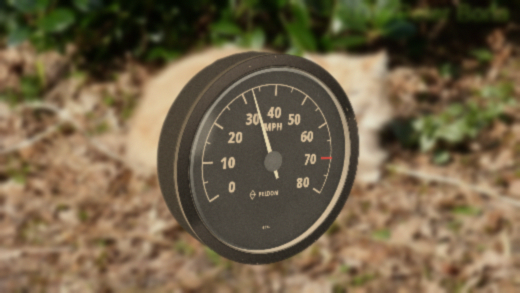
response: 32.5; mph
